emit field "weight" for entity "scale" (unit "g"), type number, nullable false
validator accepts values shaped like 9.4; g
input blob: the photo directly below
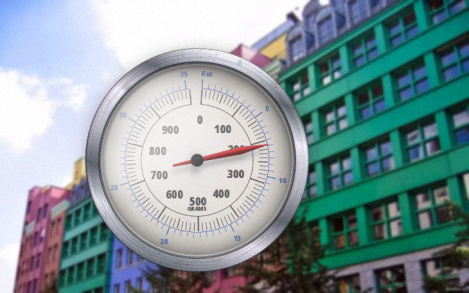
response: 210; g
